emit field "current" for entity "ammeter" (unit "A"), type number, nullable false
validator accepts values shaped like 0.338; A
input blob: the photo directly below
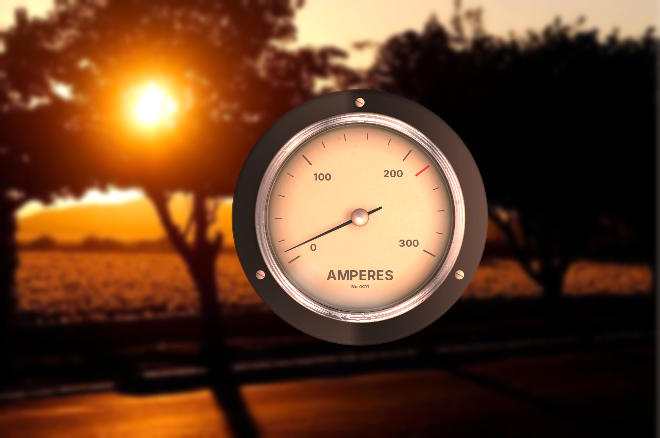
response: 10; A
